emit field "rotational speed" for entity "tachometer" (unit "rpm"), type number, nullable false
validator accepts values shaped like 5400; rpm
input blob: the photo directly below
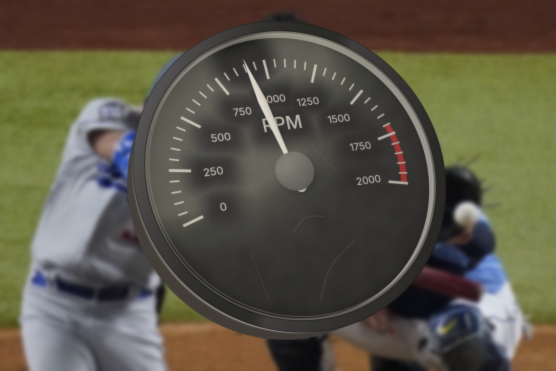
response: 900; rpm
